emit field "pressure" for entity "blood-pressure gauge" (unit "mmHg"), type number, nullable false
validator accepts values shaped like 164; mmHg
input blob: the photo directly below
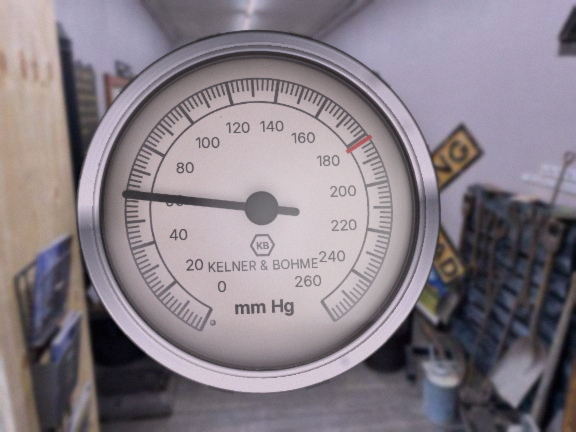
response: 60; mmHg
